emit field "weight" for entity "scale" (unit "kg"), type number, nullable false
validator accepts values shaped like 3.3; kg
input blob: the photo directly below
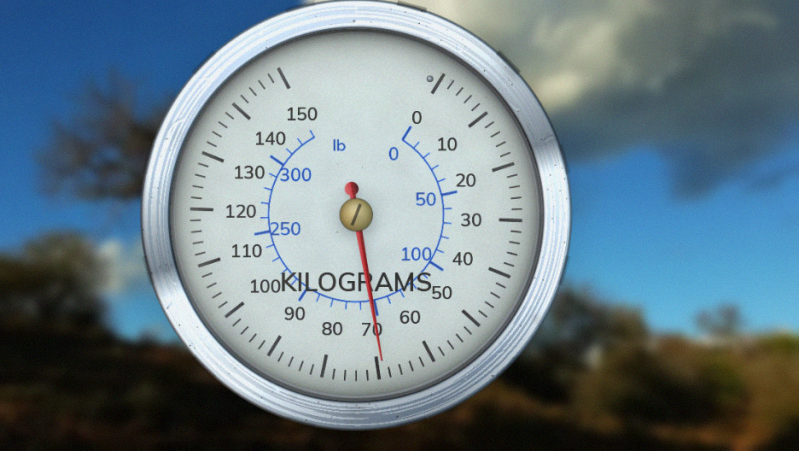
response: 69; kg
